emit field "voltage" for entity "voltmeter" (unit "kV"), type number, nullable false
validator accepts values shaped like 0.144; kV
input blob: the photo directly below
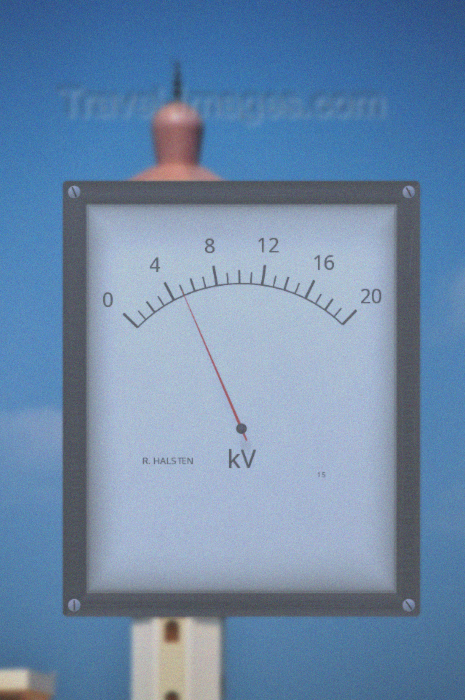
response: 5; kV
